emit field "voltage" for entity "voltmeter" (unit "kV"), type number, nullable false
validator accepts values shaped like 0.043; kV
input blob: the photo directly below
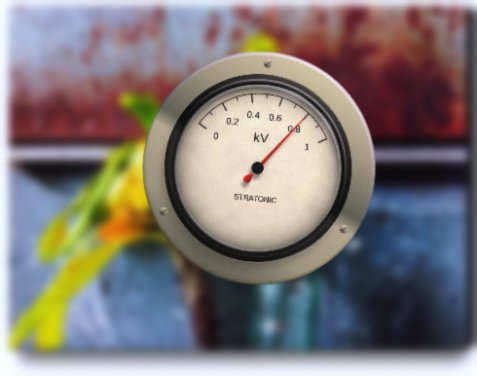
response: 0.8; kV
